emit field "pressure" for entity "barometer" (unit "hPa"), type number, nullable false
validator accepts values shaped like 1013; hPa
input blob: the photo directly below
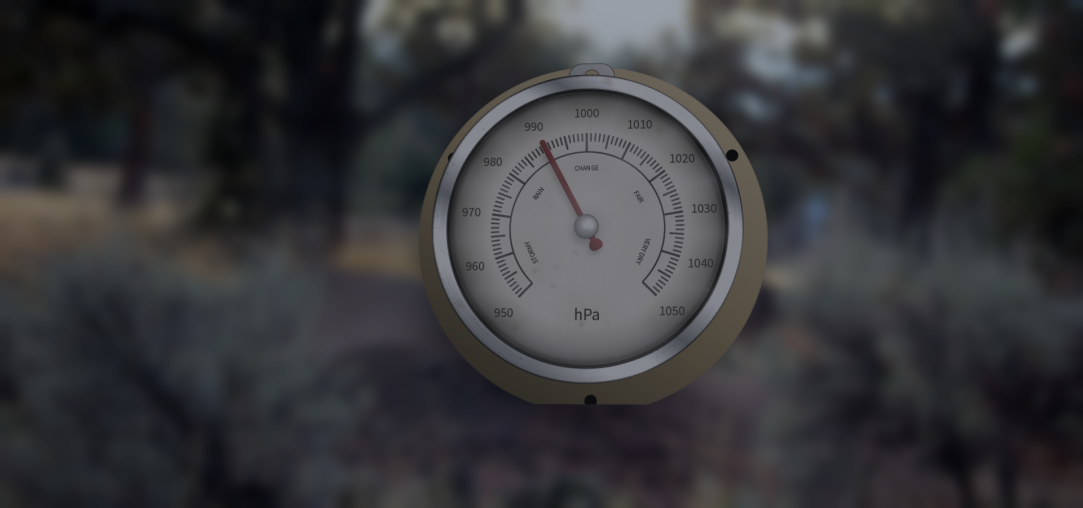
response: 990; hPa
